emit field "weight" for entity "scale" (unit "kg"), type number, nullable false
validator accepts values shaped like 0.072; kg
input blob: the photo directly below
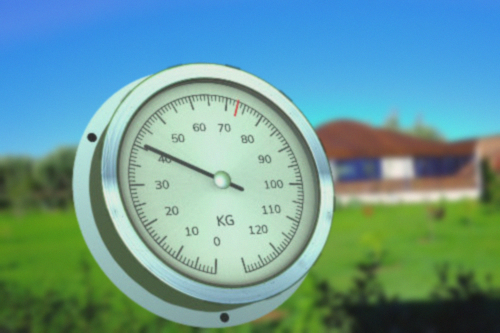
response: 40; kg
